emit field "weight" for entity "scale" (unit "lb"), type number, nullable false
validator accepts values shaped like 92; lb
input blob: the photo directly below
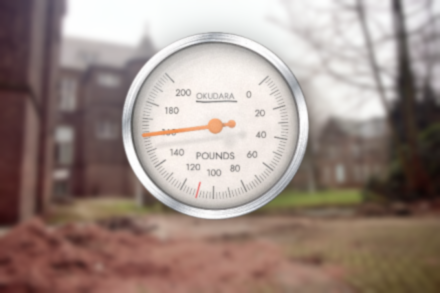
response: 160; lb
